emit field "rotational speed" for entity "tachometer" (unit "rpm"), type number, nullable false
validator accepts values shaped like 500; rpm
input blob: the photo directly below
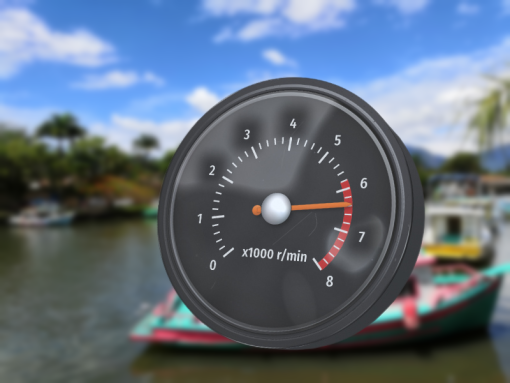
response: 6400; rpm
